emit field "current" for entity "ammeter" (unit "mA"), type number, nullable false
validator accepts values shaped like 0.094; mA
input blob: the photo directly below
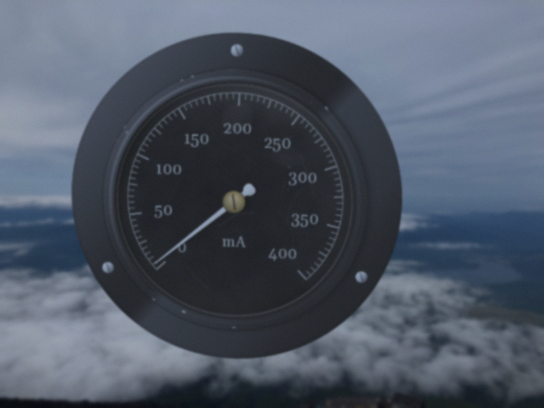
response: 5; mA
